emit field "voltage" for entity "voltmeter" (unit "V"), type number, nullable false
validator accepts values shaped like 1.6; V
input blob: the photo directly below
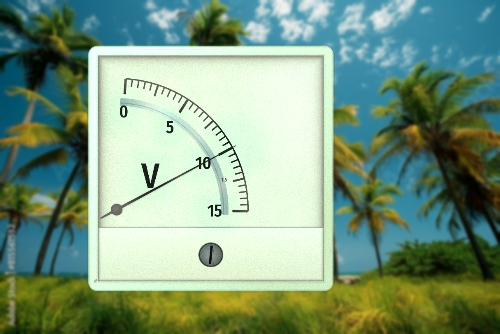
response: 10; V
